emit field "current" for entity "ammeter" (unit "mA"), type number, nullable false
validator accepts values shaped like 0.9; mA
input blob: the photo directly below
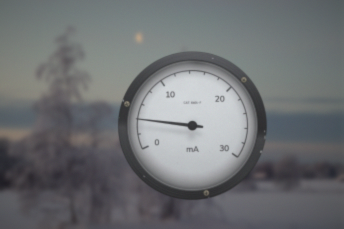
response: 4; mA
